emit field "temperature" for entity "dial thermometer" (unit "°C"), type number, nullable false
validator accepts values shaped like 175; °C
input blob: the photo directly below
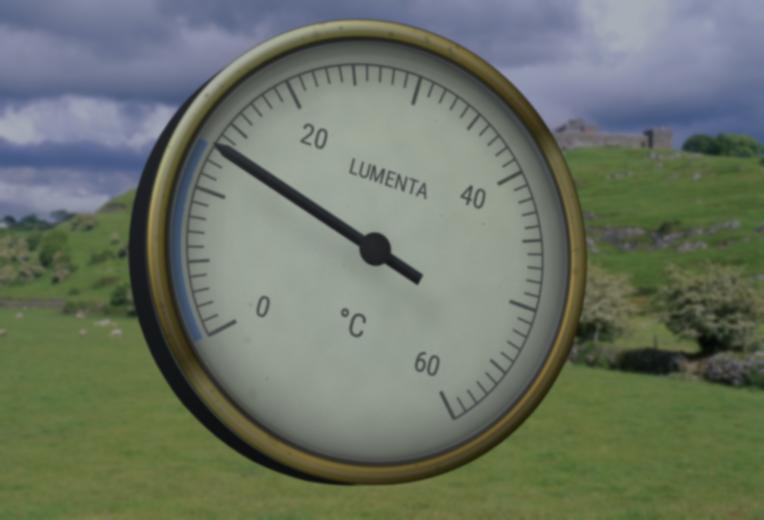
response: 13; °C
